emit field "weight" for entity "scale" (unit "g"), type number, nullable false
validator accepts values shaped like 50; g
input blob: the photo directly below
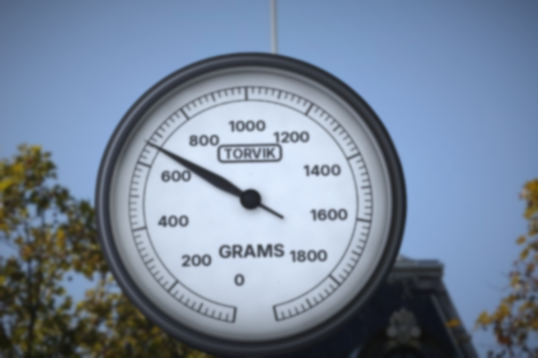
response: 660; g
